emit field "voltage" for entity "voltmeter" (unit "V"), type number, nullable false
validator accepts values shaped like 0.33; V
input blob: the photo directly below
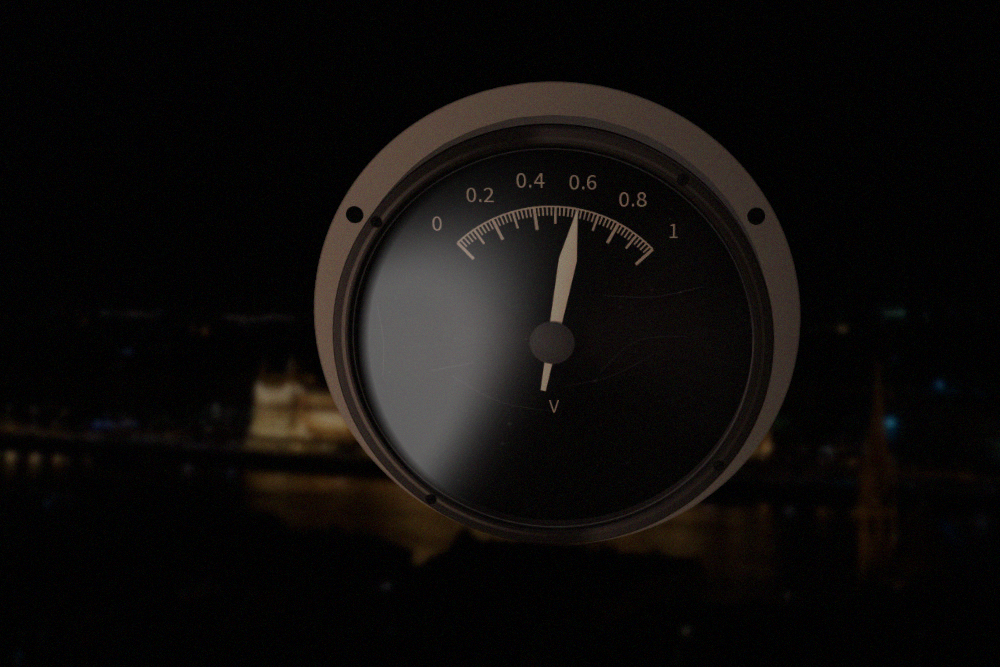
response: 0.6; V
